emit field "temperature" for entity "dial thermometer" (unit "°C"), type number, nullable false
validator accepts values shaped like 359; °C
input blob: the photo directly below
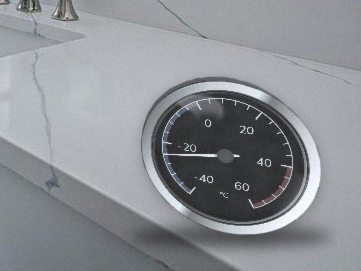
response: -24; °C
